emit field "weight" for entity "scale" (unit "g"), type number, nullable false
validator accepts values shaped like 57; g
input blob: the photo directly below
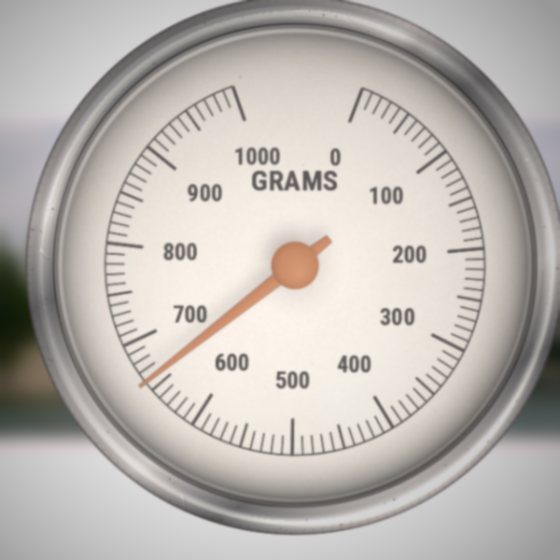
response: 660; g
